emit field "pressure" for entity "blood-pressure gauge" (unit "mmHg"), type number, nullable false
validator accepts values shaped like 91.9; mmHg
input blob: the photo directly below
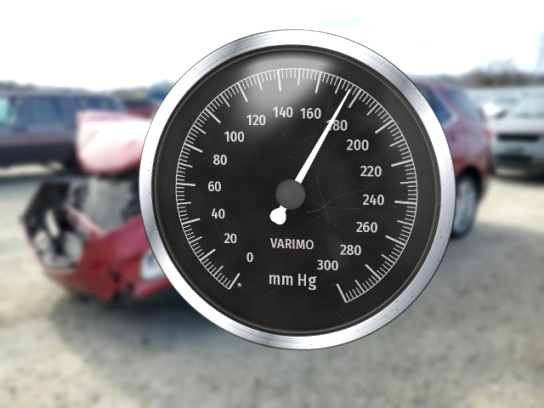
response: 176; mmHg
